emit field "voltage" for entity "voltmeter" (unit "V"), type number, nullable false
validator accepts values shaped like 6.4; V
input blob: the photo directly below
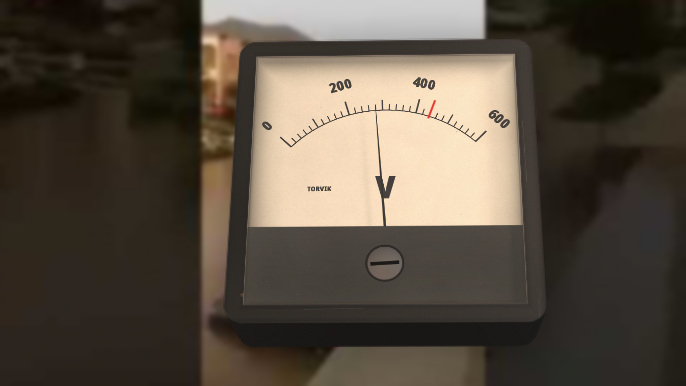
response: 280; V
